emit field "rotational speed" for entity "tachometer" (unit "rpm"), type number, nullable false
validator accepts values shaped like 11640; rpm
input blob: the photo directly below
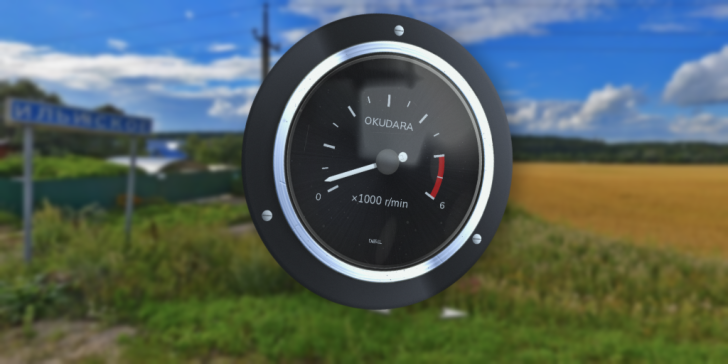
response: 250; rpm
